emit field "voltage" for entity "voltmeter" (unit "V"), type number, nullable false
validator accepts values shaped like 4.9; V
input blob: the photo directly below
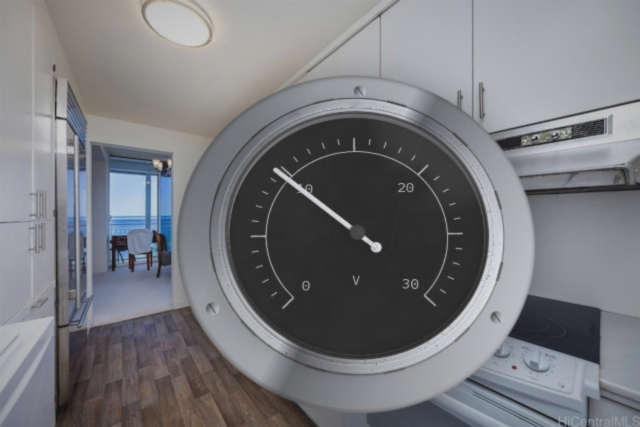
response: 9.5; V
